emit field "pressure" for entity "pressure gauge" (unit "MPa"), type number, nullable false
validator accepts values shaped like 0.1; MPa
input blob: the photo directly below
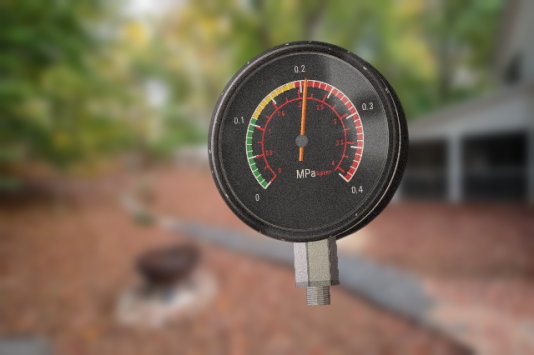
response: 0.21; MPa
